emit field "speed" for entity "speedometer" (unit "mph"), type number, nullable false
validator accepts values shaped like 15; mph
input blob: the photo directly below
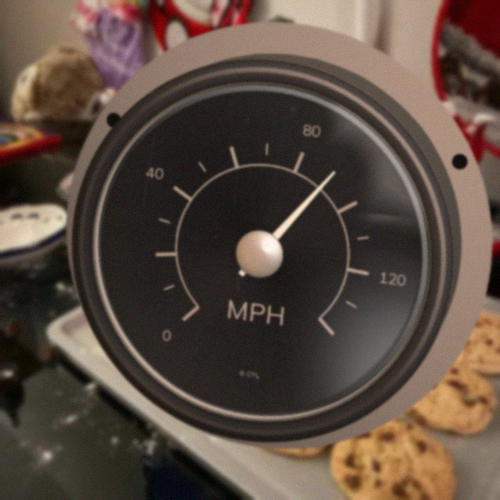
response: 90; mph
